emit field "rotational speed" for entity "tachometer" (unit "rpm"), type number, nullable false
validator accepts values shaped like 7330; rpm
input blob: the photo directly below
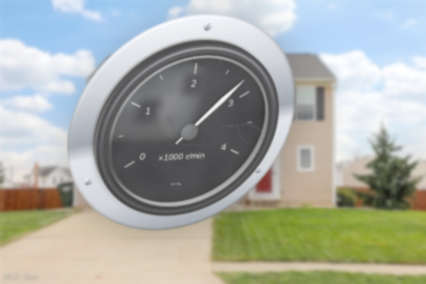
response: 2750; rpm
